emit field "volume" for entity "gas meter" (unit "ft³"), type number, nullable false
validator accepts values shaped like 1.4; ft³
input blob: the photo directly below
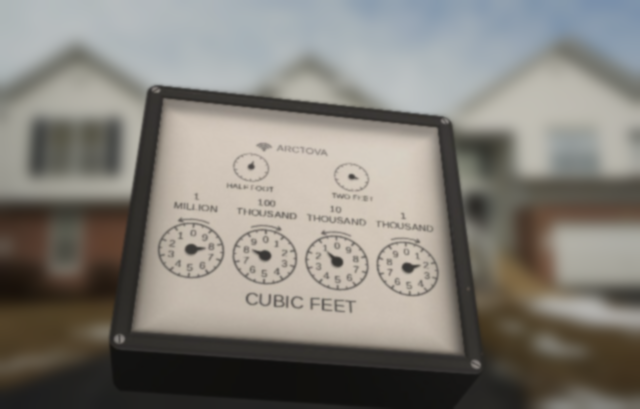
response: 781200; ft³
